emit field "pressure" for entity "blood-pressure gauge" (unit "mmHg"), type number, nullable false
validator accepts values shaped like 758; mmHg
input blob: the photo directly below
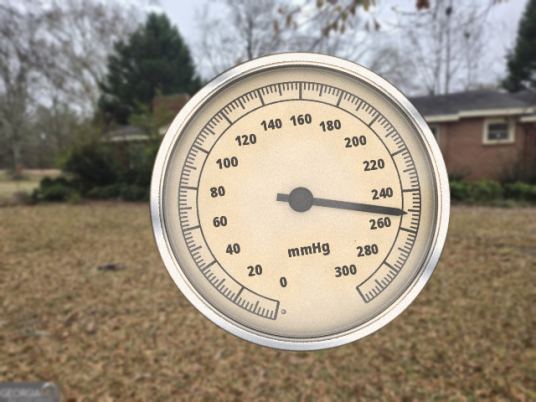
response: 252; mmHg
